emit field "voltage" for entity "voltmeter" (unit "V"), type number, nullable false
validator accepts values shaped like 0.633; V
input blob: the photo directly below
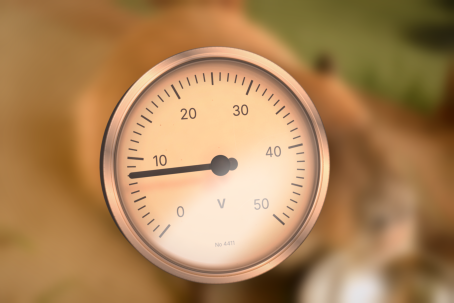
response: 8; V
